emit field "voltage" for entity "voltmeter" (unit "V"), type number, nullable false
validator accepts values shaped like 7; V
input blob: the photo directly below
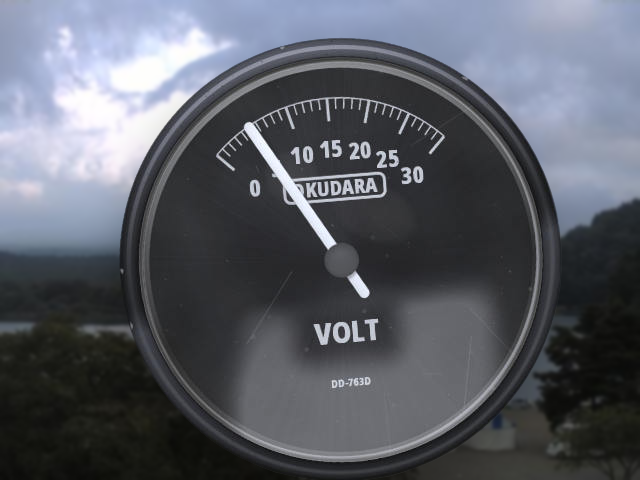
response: 5; V
